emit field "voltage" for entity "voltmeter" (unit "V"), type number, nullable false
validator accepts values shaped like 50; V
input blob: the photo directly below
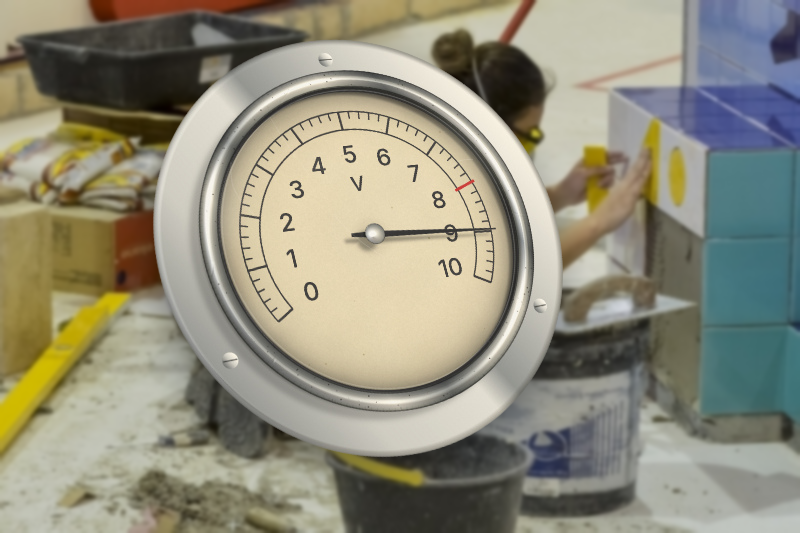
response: 9; V
